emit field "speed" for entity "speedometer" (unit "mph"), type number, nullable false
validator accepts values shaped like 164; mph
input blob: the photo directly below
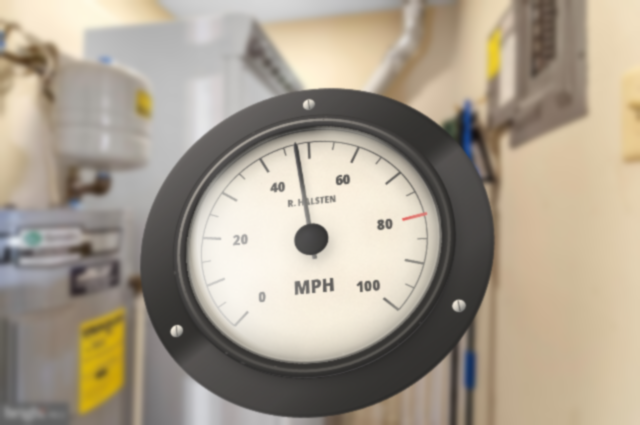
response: 47.5; mph
